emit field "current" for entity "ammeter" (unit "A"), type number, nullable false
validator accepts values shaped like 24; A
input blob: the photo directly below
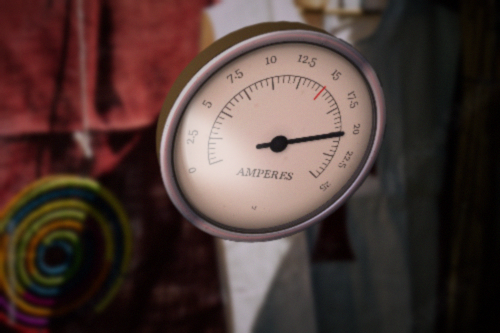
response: 20; A
